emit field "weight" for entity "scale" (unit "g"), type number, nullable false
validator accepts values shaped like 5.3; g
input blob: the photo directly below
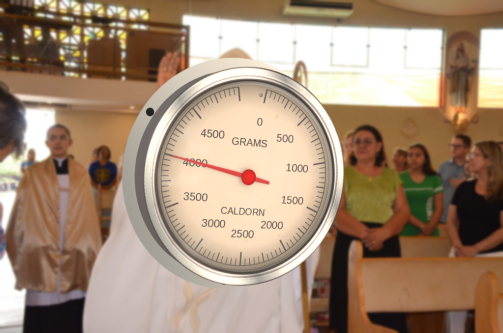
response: 4000; g
